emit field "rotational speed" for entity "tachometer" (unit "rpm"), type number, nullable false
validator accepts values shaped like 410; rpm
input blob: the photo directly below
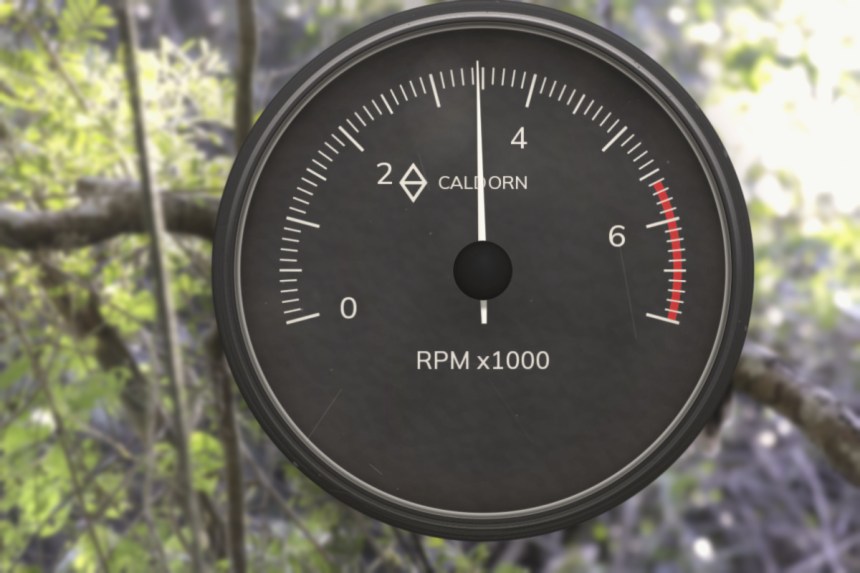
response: 3450; rpm
